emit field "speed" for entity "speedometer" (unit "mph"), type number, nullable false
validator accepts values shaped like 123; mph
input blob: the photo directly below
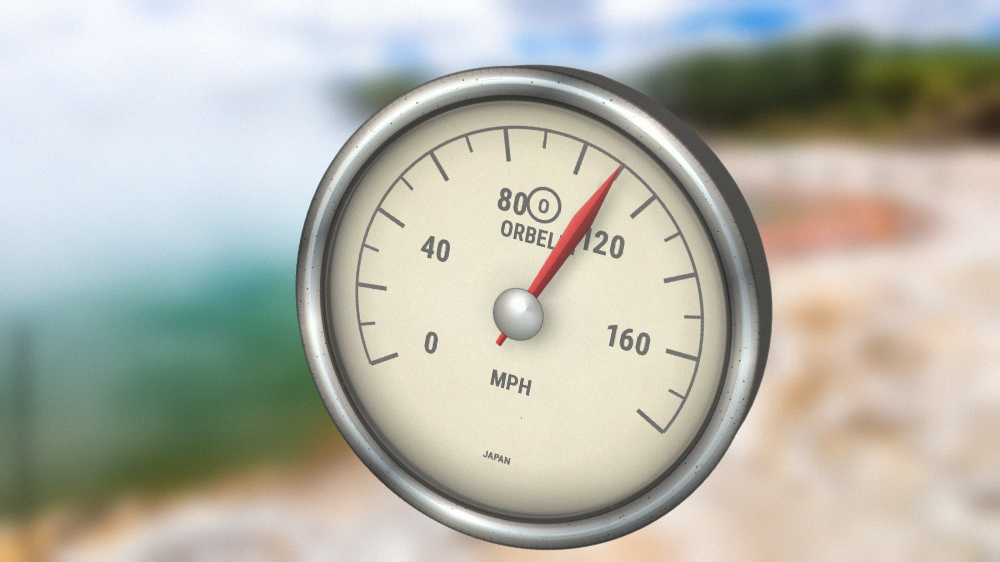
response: 110; mph
